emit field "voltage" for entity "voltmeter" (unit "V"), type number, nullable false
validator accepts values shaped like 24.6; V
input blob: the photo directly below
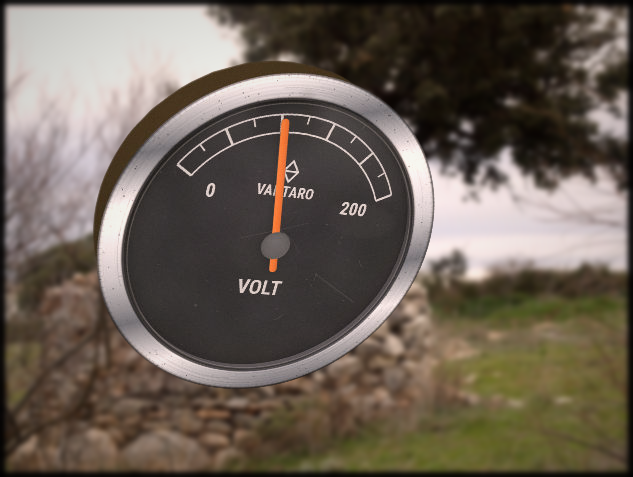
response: 80; V
